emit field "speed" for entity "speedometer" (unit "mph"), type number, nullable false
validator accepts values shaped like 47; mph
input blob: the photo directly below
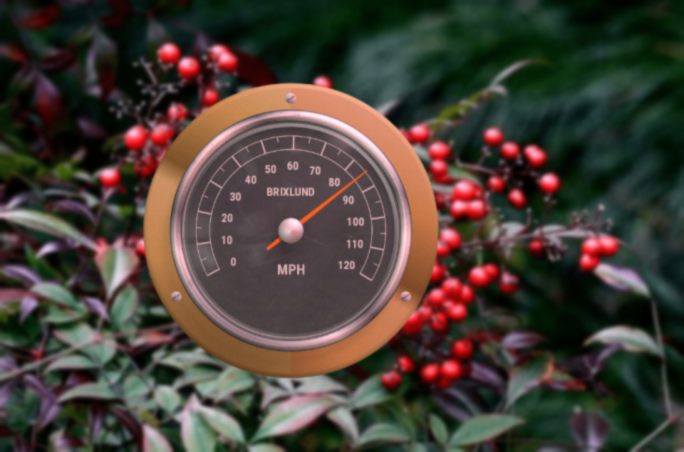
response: 85; mph
